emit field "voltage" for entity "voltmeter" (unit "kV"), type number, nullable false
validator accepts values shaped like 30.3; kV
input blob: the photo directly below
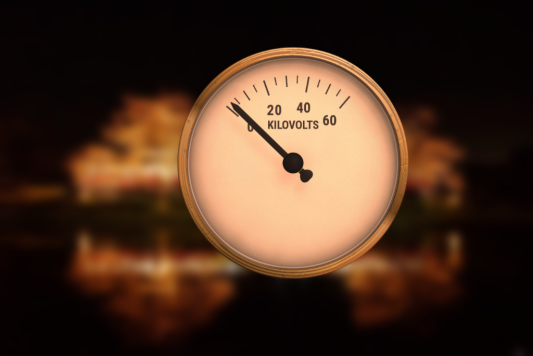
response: 2.5; kV
